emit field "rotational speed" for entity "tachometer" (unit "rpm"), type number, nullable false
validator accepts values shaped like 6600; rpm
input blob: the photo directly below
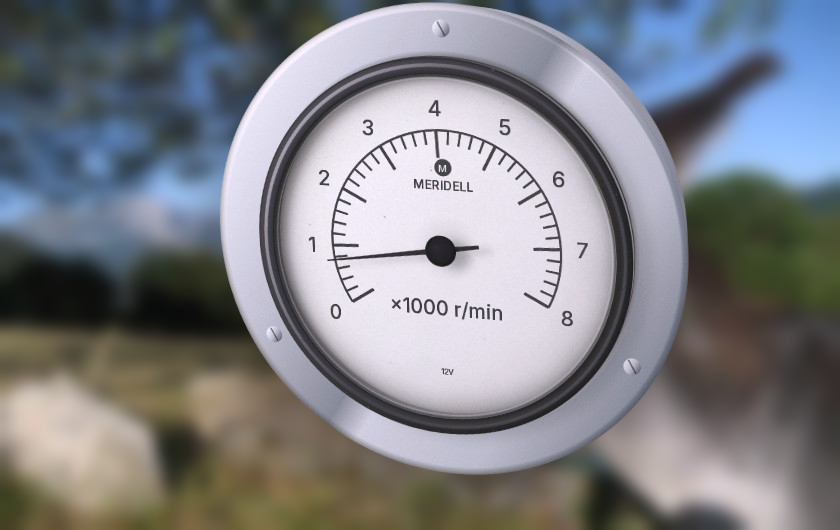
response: 800; rpm
